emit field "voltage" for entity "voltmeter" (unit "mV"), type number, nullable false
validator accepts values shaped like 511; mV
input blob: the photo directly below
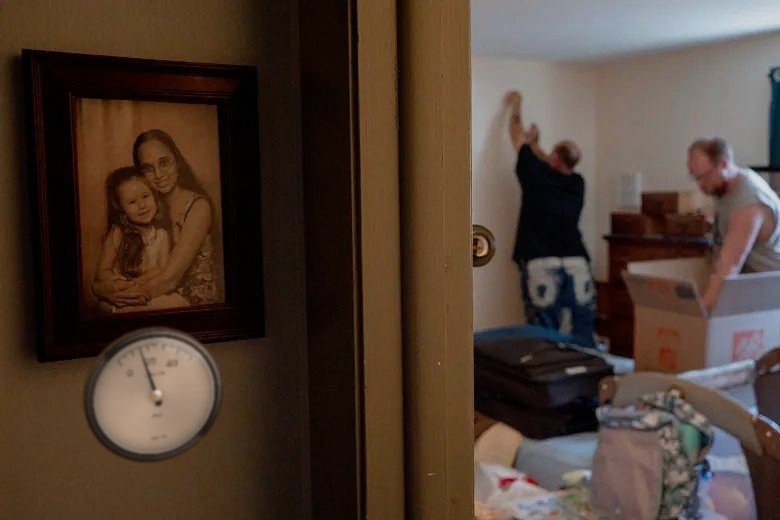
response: 15; mV
